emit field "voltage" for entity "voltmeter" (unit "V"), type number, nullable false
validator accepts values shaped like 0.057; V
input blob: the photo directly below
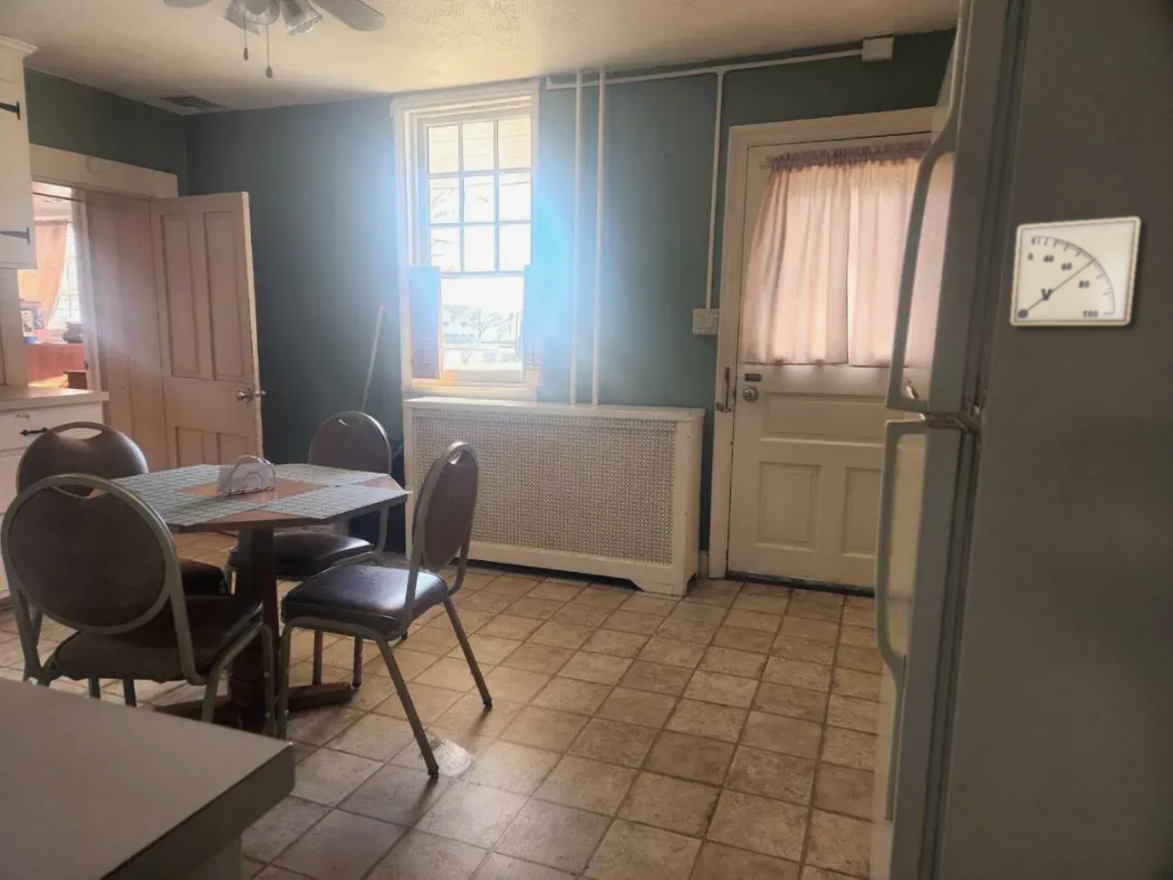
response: 70; V
